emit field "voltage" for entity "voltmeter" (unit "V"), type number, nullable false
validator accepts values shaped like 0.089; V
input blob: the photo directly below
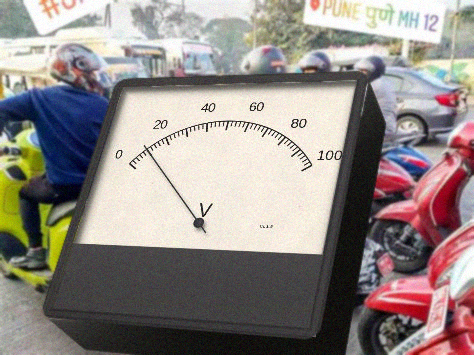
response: 10; V
